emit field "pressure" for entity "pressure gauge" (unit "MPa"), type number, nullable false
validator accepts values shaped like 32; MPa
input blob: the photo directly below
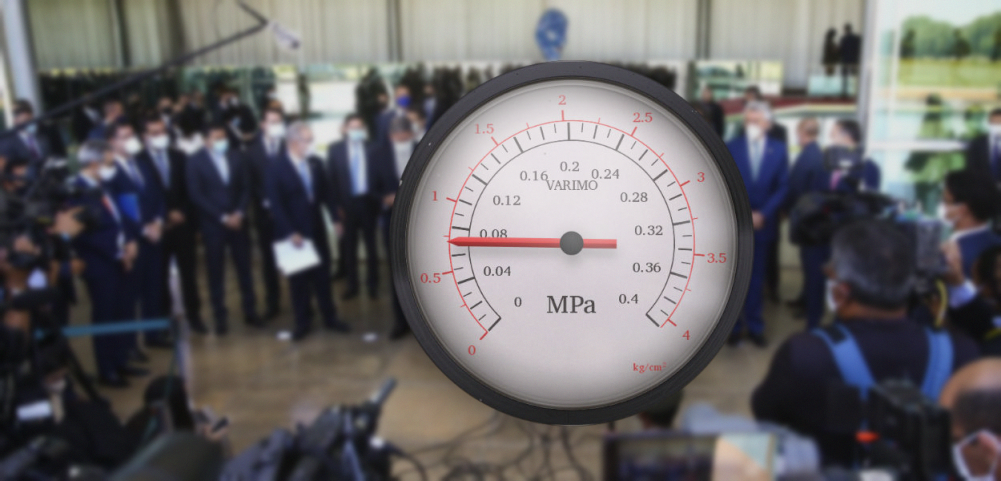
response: 0.07; MPa
